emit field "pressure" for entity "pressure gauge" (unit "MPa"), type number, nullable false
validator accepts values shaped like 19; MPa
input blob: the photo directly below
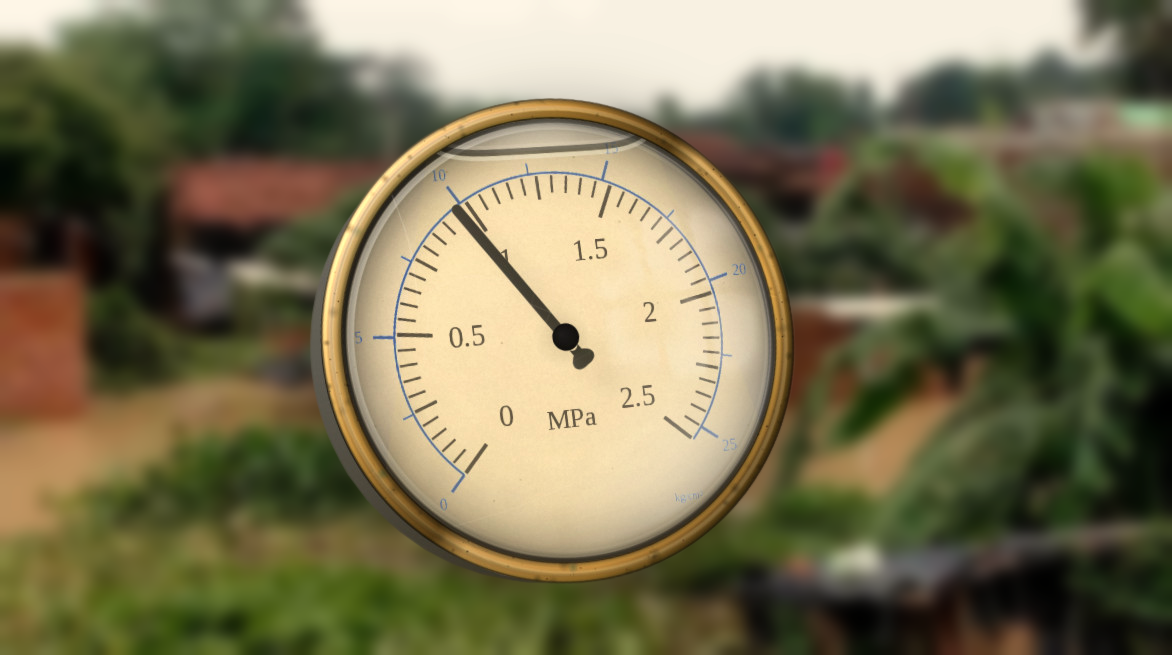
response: 0.95; MPa
